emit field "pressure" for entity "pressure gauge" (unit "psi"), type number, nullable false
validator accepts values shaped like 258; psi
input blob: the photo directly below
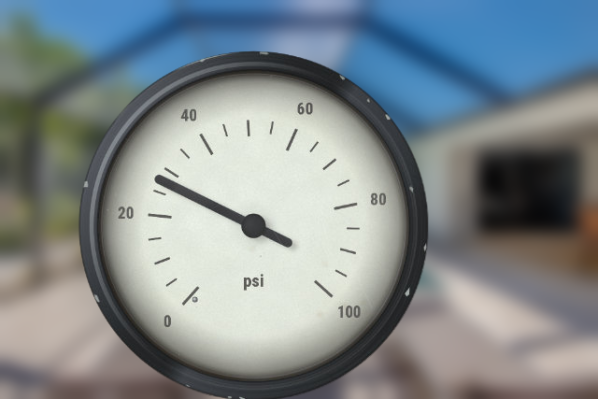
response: 27.5; psi
